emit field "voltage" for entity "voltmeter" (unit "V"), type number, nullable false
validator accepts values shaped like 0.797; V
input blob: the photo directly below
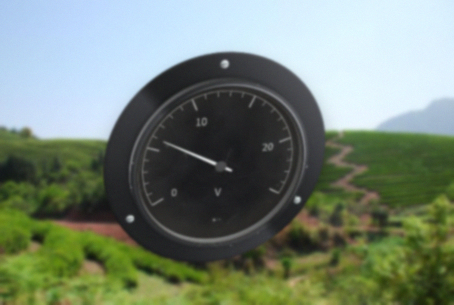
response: 6; V
